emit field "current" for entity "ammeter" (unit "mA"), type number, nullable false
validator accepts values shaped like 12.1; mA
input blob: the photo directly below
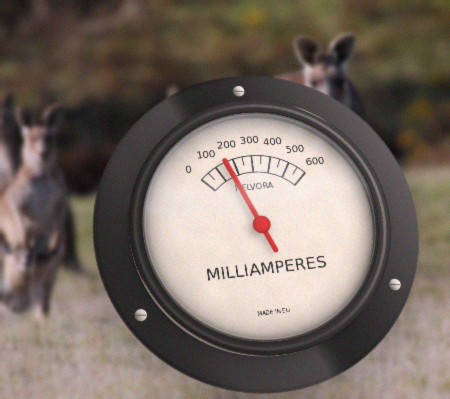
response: 150; mA
